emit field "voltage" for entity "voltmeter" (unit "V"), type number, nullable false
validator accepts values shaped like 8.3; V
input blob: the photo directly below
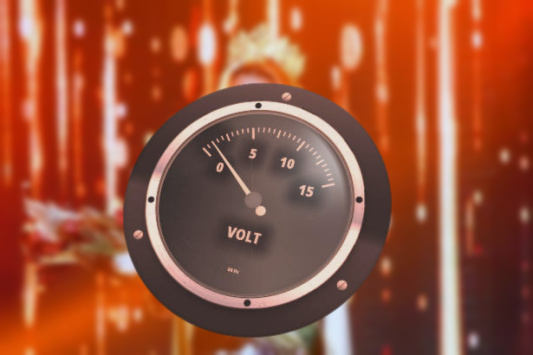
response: 1; V
